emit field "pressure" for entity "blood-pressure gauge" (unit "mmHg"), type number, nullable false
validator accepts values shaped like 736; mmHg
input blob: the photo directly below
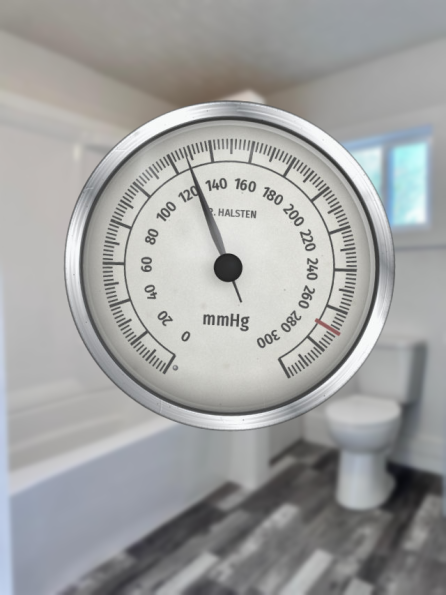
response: 128; mmHg
